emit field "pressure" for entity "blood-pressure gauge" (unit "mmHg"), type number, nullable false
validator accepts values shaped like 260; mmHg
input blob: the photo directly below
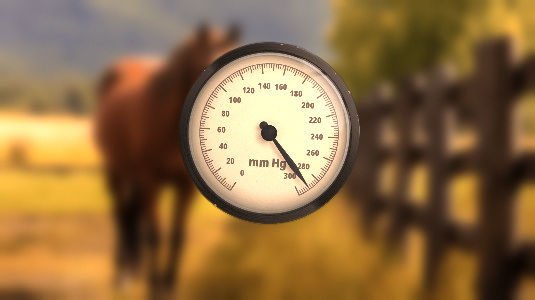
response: 290; mmHg
